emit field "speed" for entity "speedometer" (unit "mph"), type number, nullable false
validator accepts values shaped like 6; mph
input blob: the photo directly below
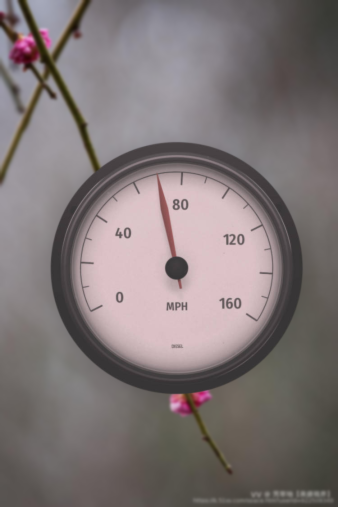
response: 70; mph
